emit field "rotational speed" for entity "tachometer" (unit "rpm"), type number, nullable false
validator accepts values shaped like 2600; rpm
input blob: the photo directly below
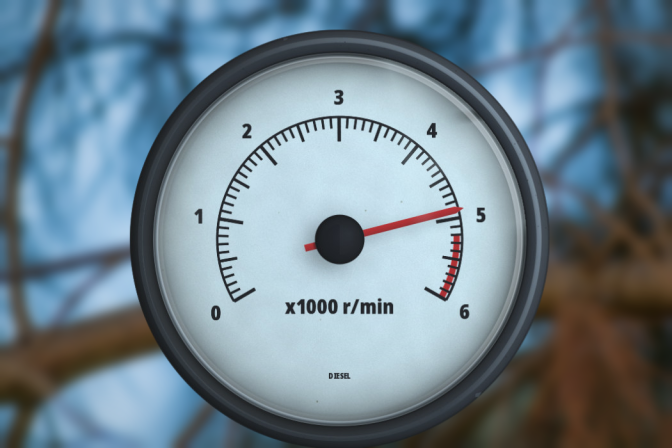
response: 4900; rpm
